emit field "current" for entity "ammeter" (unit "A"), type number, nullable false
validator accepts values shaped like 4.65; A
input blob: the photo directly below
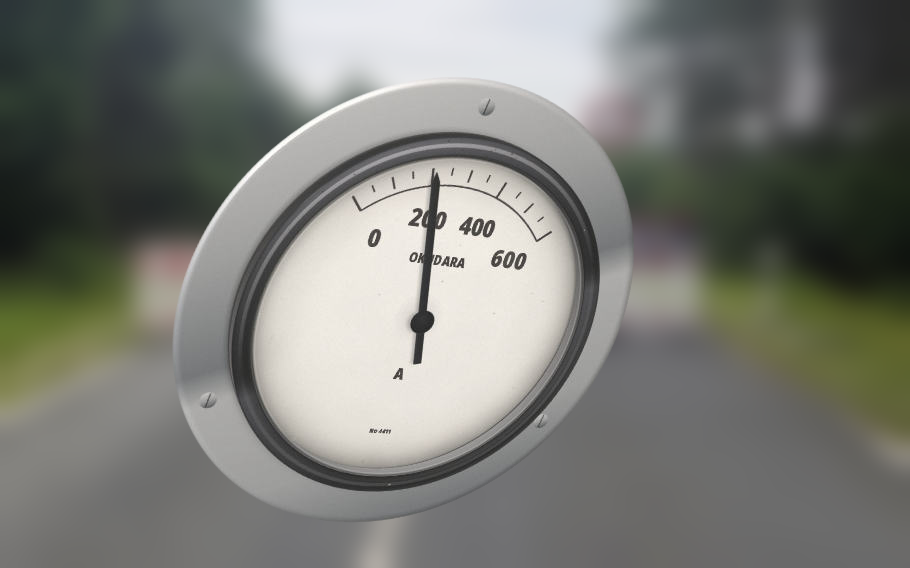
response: 200; A
